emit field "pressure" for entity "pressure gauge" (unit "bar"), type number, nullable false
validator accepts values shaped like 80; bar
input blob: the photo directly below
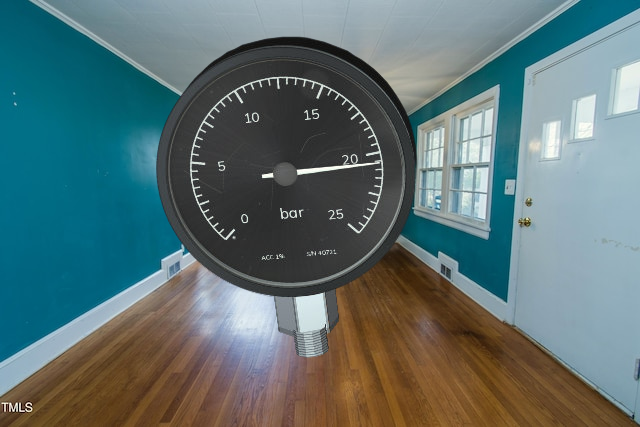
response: 20.5; bar
